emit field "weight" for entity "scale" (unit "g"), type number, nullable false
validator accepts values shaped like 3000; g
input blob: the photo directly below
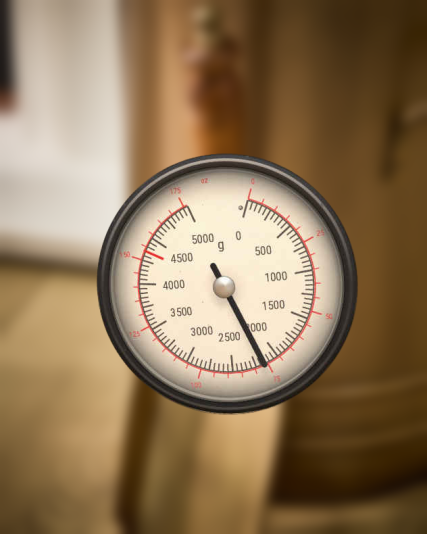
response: 2150; g
